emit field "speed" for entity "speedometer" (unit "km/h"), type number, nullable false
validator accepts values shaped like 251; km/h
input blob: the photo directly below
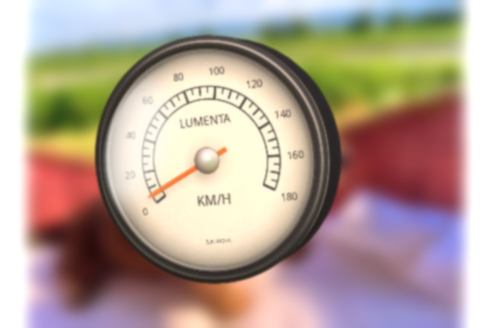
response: 5; km/h
